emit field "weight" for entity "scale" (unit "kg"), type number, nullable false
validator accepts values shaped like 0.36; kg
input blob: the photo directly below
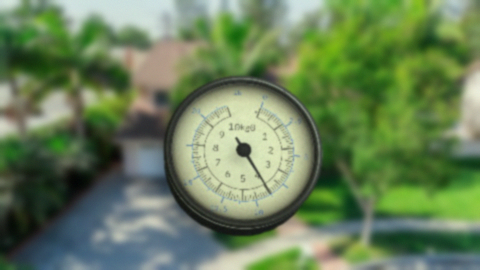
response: 4; kg
